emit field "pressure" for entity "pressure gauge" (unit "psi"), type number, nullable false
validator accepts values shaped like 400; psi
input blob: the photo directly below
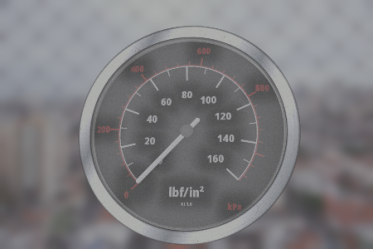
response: 0; psi
